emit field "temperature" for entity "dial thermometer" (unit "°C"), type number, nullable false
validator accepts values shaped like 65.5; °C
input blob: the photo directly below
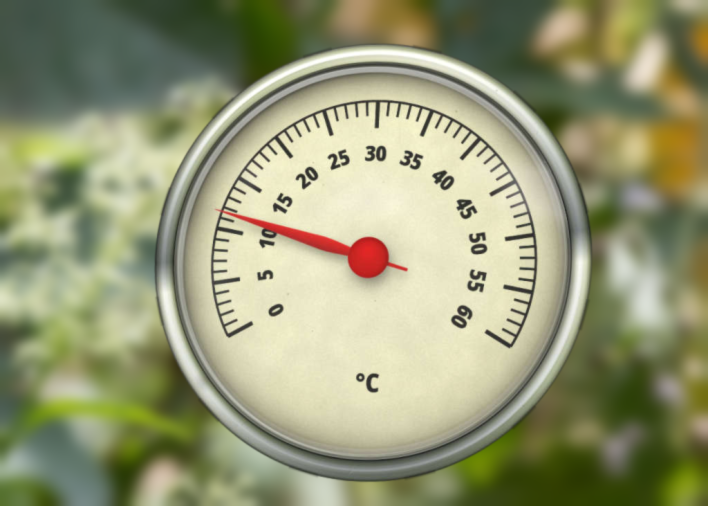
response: 11.5; °C
